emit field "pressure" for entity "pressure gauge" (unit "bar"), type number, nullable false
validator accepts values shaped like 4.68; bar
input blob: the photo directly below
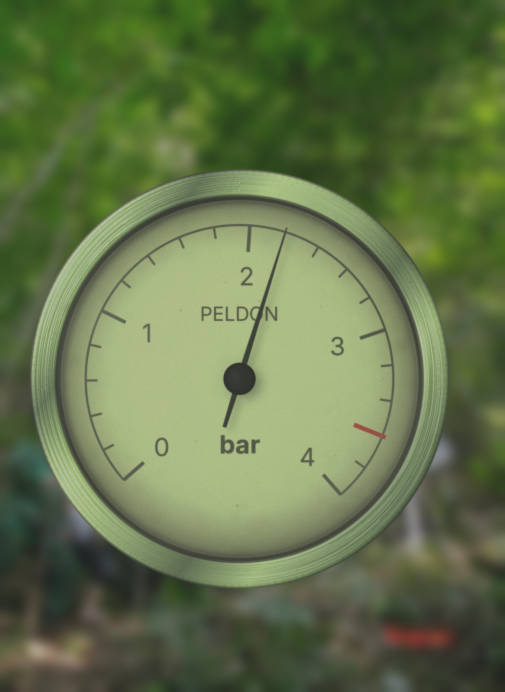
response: 2.2; bar
